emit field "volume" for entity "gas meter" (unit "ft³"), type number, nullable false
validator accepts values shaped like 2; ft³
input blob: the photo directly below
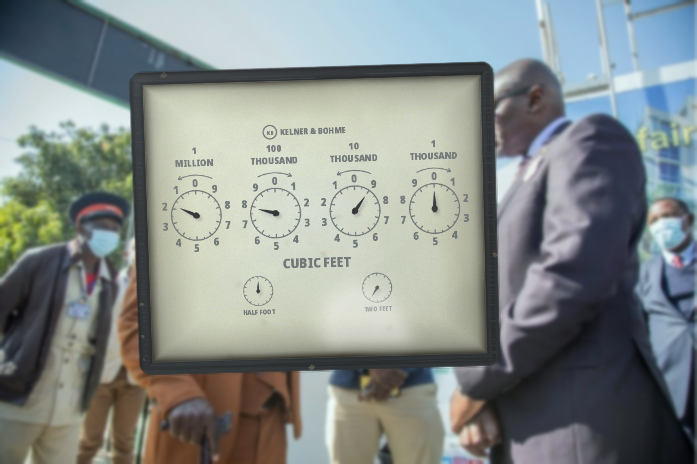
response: 179000; ft³
